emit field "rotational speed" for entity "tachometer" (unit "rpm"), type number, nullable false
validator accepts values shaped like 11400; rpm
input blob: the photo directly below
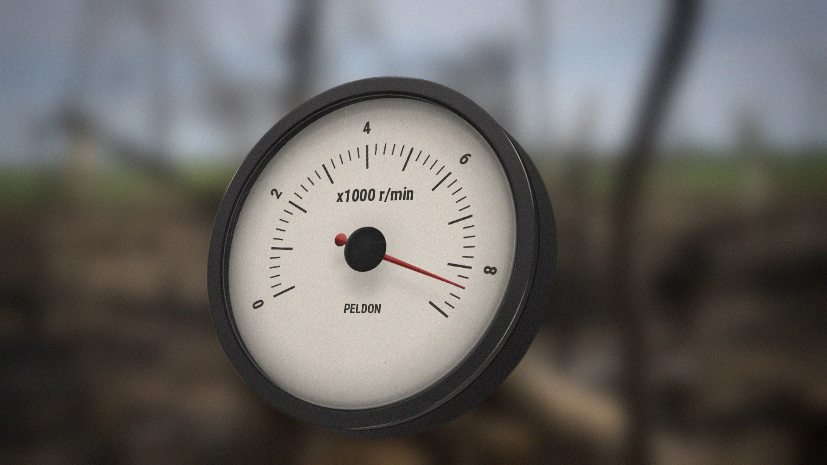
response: 8400; rpm
